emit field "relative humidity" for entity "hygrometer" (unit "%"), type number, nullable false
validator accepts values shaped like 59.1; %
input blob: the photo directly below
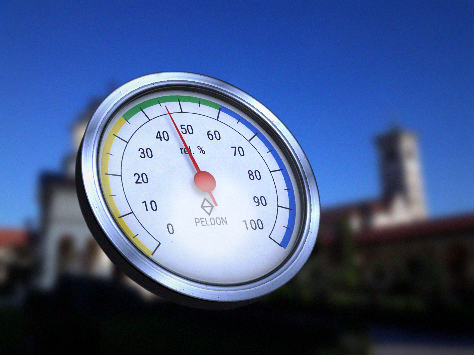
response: 45; %
